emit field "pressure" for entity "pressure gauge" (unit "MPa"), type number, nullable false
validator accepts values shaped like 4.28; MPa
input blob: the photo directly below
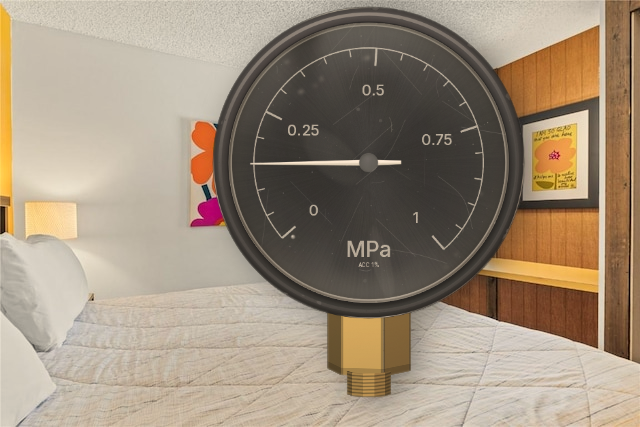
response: 0.15; MPa
